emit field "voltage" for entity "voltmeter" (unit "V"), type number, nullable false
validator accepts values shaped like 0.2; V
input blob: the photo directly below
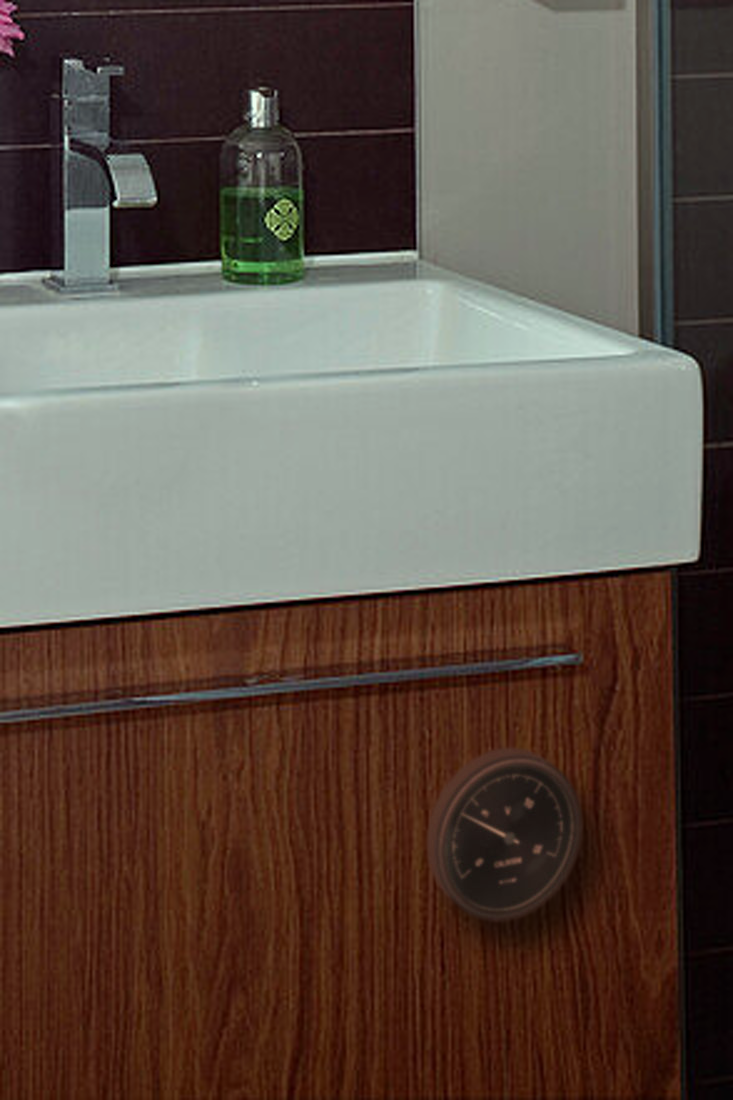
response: 4; V
